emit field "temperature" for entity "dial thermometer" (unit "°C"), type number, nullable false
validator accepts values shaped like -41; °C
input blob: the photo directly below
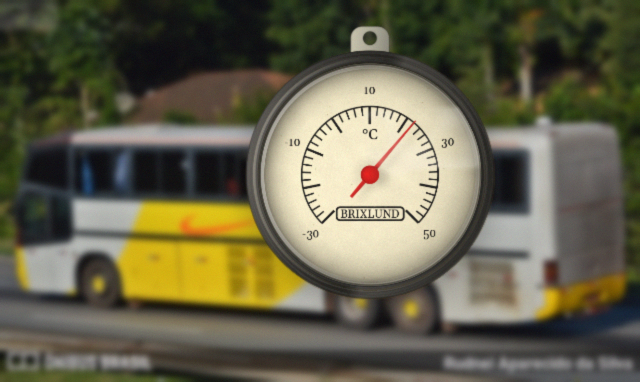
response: 22; °C
